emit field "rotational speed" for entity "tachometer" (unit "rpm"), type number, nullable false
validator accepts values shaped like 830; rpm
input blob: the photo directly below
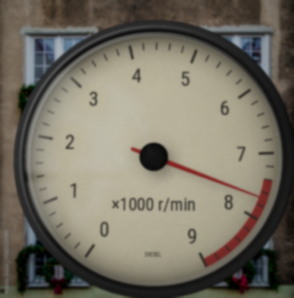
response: 7700; rpm
